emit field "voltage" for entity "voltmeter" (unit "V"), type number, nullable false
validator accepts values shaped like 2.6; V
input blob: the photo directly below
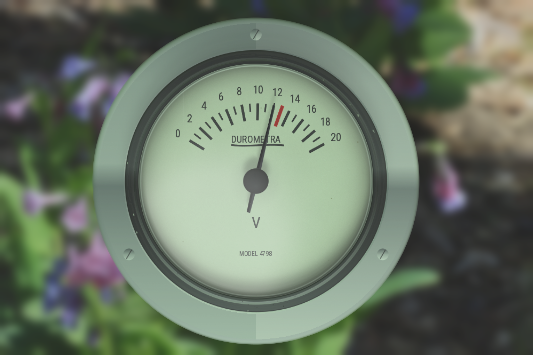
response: 12; V
